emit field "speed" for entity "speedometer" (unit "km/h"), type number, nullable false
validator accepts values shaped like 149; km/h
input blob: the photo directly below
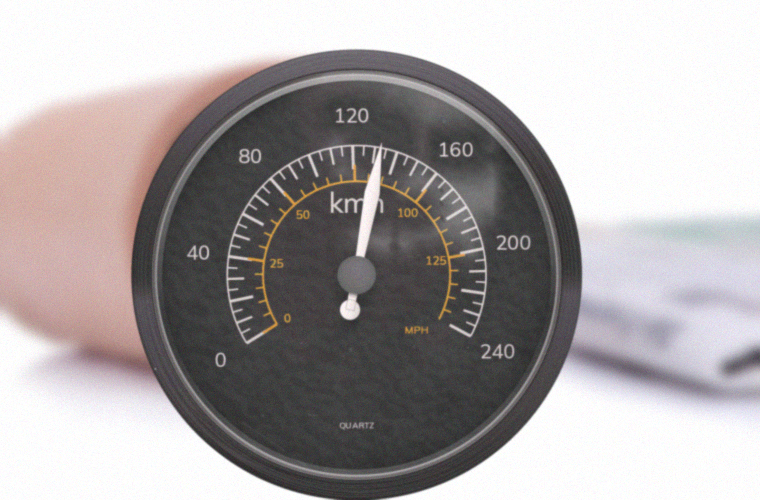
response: 132.5; km/h
